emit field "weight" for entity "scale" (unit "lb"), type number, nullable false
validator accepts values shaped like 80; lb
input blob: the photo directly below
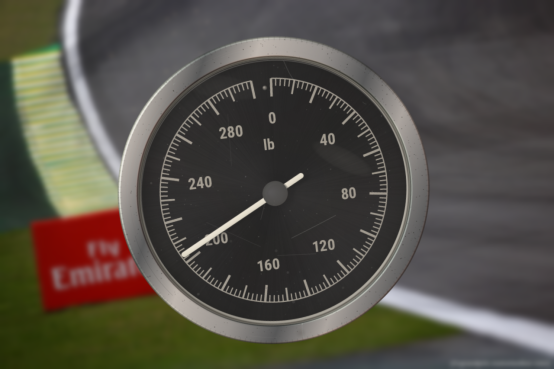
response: 204; lb
